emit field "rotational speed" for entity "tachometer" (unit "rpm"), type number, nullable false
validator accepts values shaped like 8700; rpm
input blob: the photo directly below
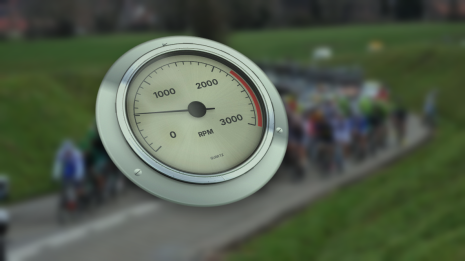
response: 500; rpm
